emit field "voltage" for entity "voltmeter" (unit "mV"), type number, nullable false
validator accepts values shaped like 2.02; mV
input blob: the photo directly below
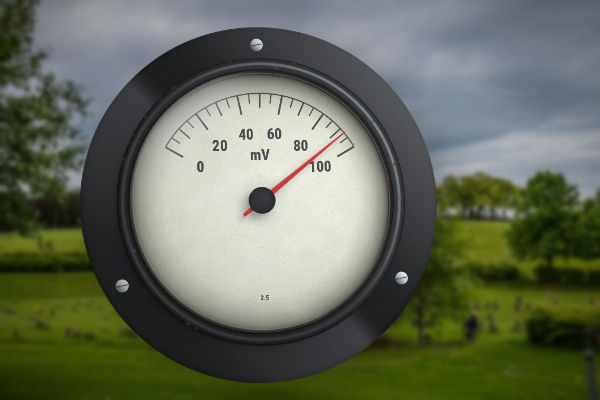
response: 92.5; mV
